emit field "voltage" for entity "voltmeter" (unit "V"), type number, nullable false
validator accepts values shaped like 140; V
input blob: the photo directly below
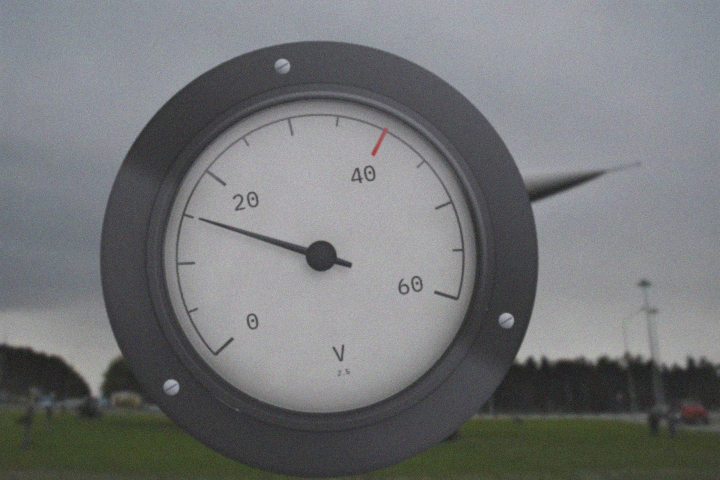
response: 15; V
